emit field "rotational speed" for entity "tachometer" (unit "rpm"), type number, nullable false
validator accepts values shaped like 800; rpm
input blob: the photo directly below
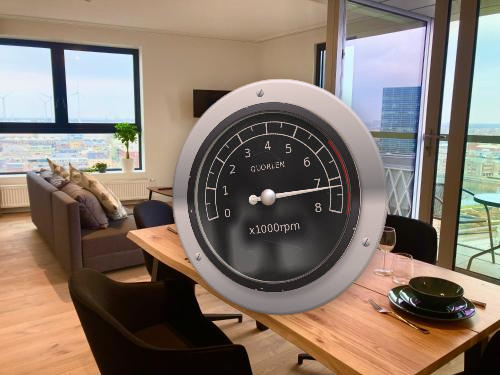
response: 7250; rpm
